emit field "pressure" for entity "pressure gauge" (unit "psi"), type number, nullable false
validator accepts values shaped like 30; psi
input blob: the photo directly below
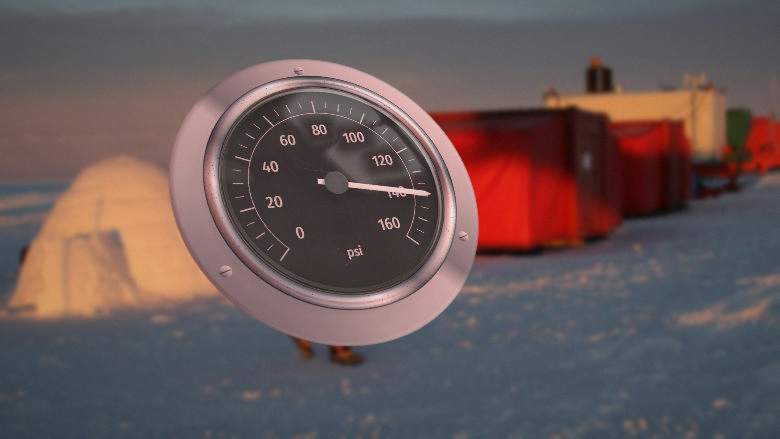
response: 140; psi
